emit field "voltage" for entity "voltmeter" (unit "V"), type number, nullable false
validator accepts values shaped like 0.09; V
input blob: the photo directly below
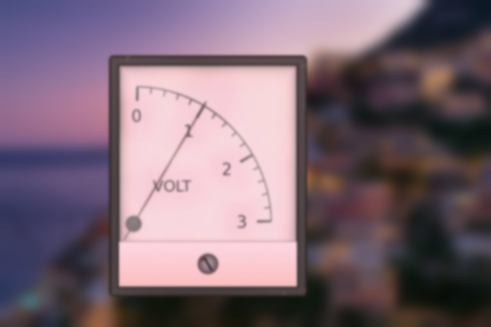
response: 1; V
